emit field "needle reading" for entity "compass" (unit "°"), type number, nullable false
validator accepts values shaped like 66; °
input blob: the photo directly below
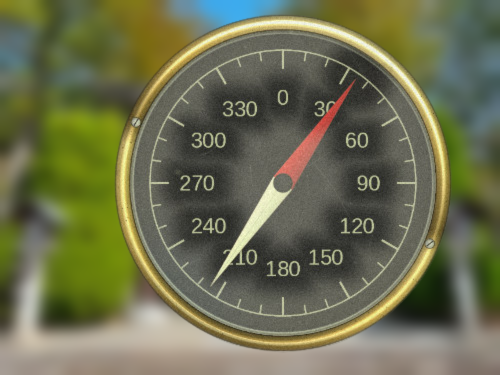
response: 35; °
